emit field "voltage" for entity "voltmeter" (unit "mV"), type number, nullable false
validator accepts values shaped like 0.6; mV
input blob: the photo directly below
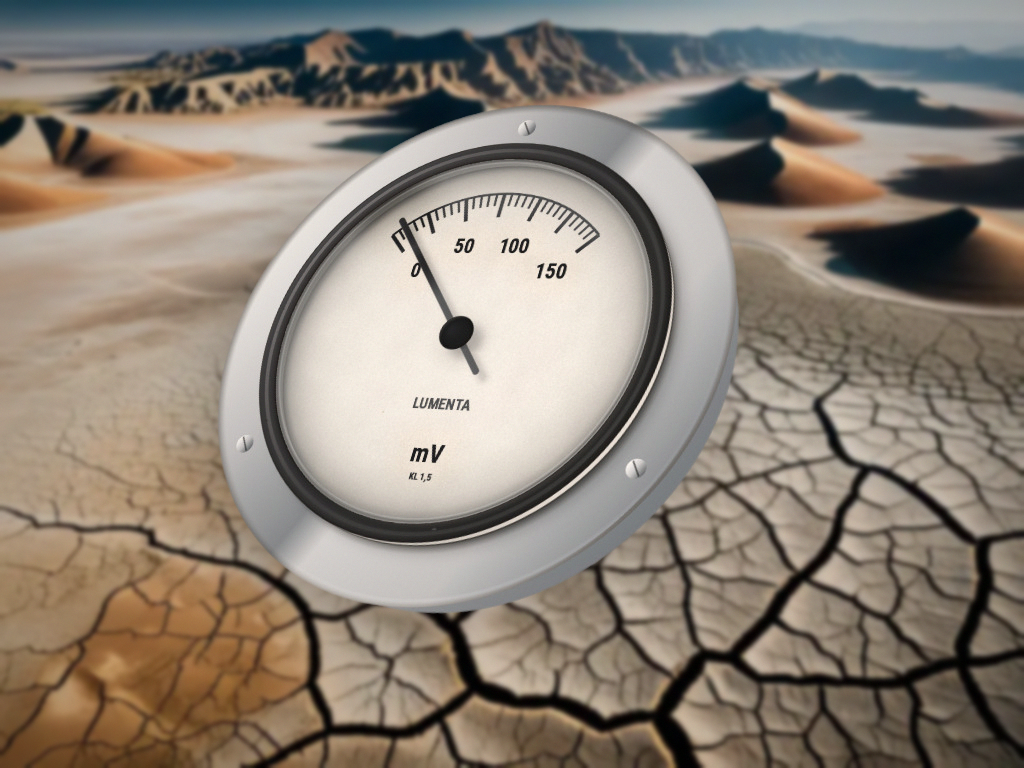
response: 10; mV
